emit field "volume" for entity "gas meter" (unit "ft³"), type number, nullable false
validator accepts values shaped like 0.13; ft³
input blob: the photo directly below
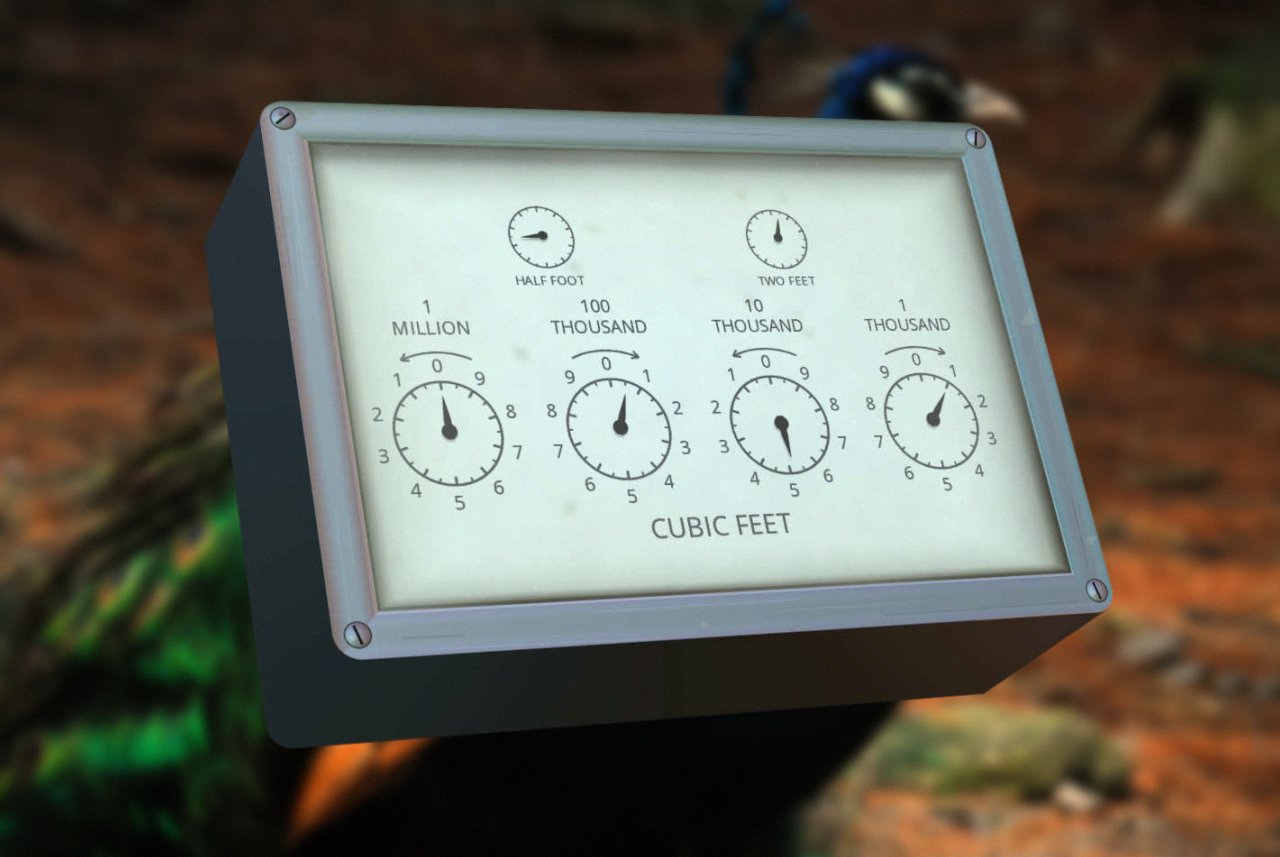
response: 5100; ft³
